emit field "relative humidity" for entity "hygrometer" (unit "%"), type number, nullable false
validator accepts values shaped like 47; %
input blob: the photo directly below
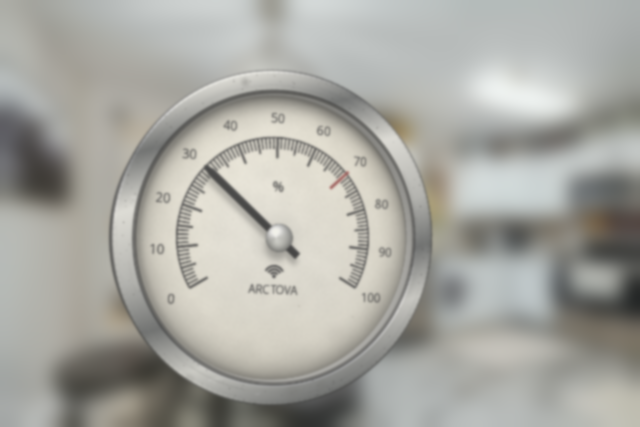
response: 30; %
